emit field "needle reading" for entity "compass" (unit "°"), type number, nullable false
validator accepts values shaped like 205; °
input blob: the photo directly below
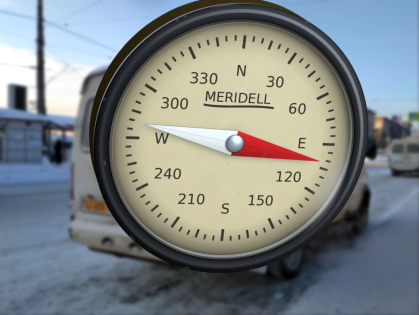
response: 100; °
